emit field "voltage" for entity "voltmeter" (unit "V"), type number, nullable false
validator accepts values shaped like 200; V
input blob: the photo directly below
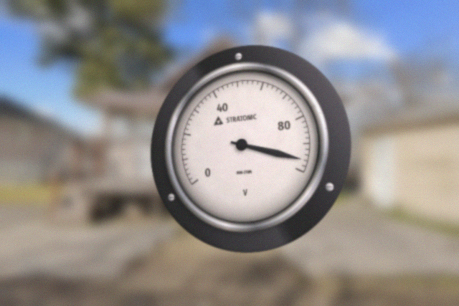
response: 96; V
